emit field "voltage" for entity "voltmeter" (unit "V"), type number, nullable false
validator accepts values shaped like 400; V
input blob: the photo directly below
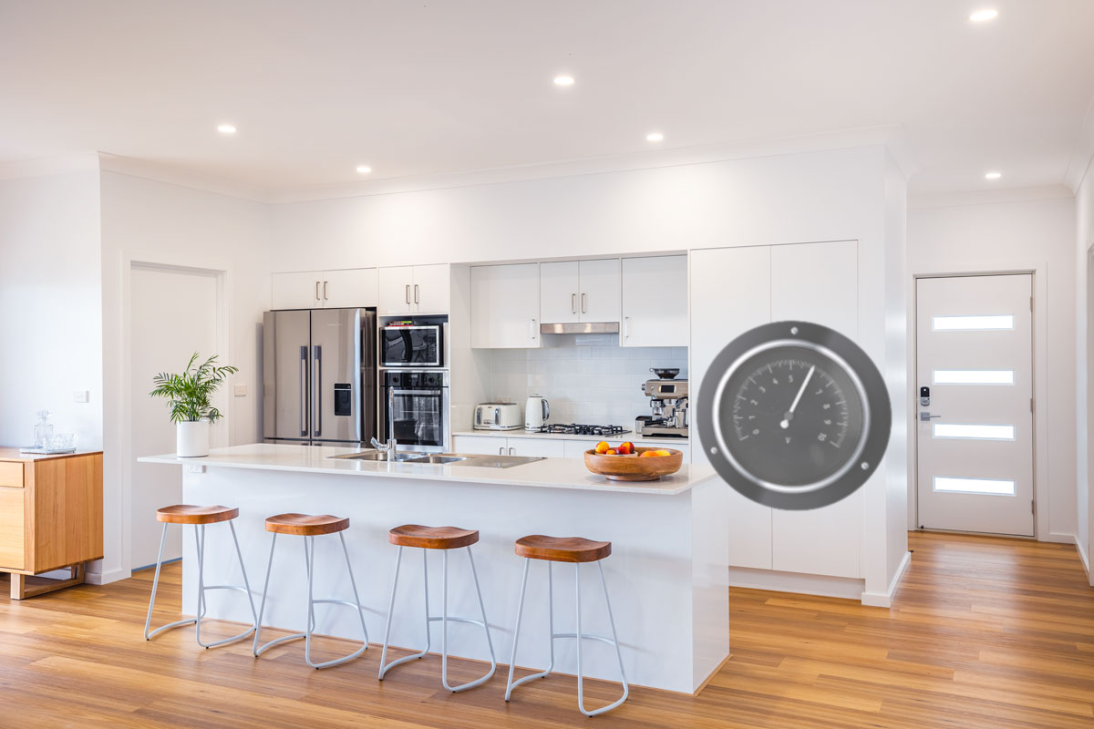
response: 6; V
